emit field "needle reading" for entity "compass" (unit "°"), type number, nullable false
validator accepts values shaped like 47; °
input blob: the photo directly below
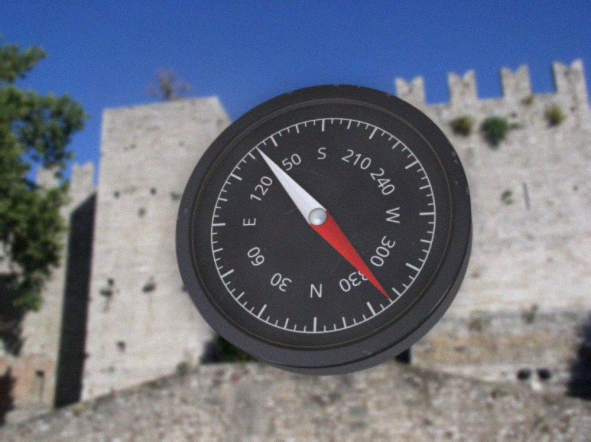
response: 320; °
